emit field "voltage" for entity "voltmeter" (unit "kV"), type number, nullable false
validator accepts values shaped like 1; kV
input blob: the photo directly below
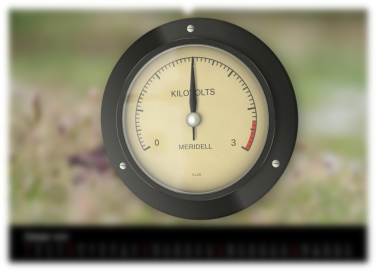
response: 1.5; kV
